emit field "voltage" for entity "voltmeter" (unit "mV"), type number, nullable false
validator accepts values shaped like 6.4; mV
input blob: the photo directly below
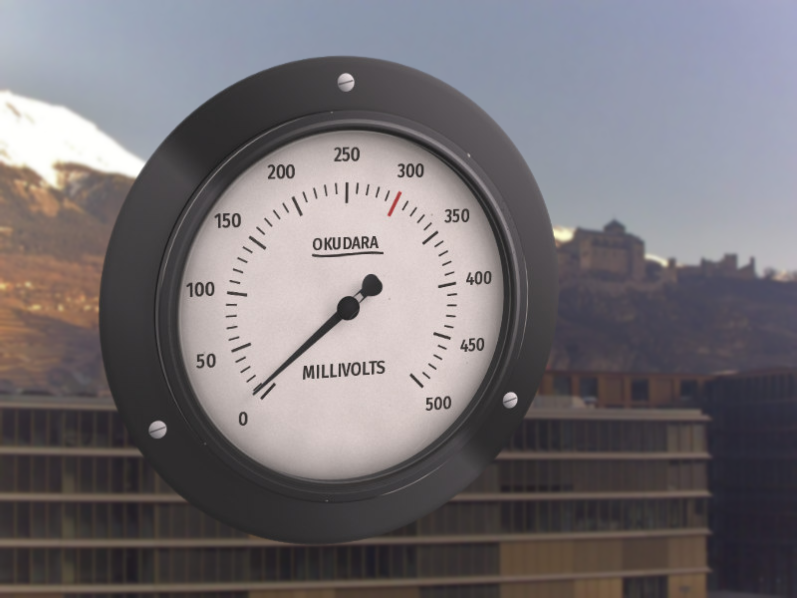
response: 10; mV
